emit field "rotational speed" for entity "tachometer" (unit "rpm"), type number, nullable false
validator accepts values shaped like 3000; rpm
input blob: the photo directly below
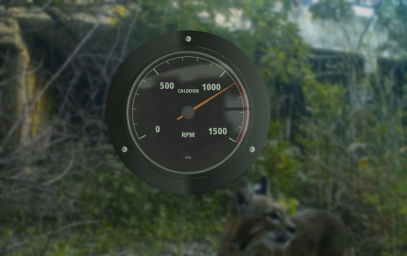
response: 1100; rpm
